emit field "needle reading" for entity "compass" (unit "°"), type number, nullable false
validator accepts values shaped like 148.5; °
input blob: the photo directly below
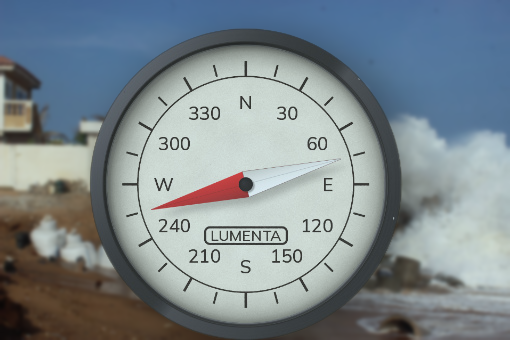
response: 255; °
